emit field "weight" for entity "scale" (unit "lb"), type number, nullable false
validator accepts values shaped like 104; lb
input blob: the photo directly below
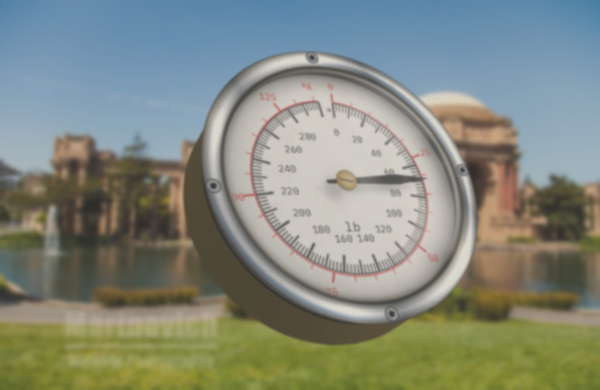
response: 70; lb
